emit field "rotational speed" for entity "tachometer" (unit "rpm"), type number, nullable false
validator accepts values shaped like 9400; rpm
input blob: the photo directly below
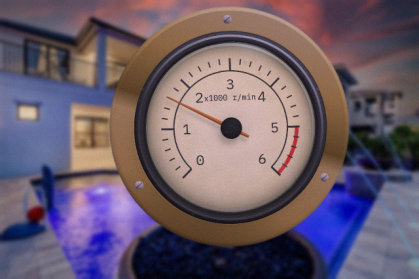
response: 1600; rpm
